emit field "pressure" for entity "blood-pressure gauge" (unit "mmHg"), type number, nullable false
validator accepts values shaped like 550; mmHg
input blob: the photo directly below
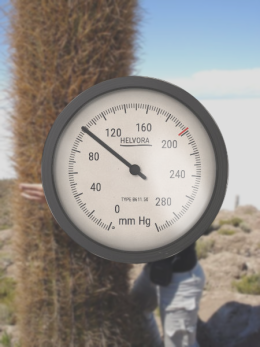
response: 100; mmHg
